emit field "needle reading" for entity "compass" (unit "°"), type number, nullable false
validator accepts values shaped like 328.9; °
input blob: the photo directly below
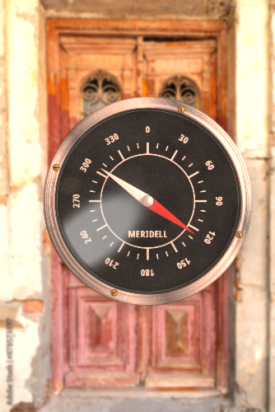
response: 125; °
